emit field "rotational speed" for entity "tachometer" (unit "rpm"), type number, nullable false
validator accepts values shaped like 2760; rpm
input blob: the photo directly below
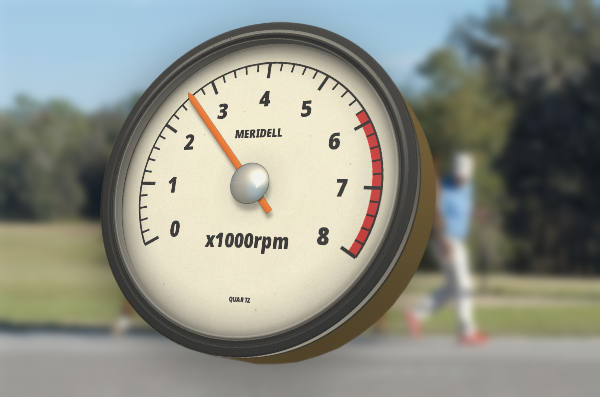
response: 2600; rpm
